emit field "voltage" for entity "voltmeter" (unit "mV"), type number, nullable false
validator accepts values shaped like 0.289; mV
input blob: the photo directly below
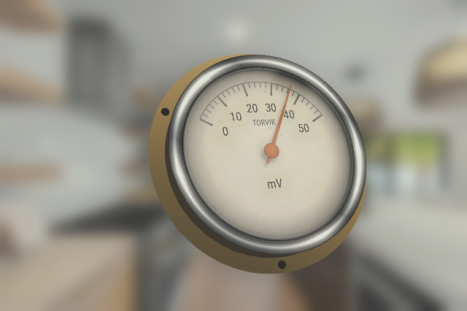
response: 36; mV
